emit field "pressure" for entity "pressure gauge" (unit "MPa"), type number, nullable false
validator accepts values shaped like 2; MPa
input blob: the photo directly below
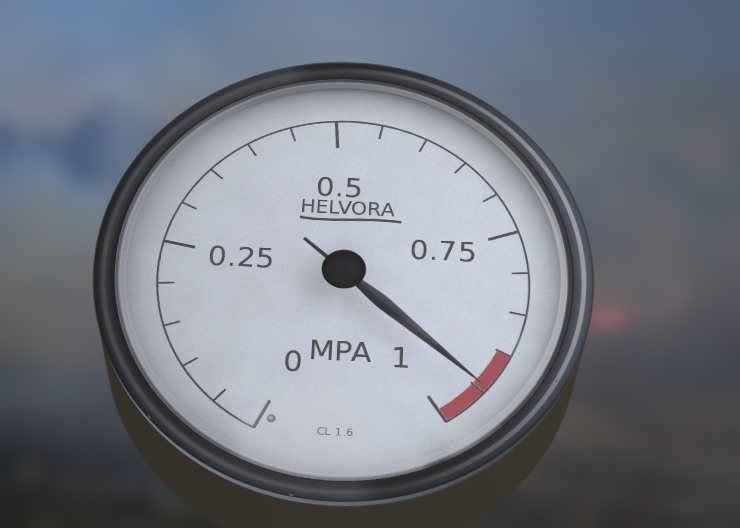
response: 0.95; MPa
